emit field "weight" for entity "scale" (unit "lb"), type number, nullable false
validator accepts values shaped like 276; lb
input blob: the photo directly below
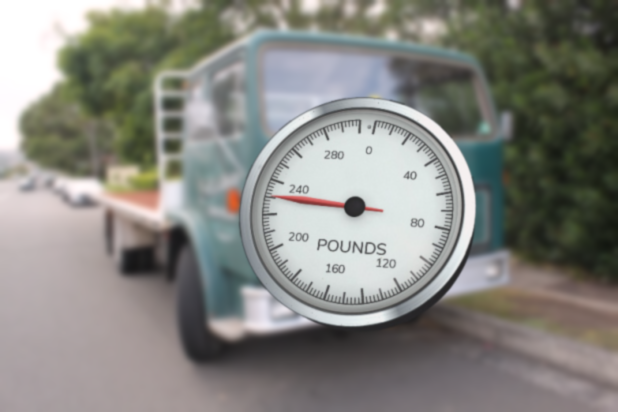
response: 230; lb
